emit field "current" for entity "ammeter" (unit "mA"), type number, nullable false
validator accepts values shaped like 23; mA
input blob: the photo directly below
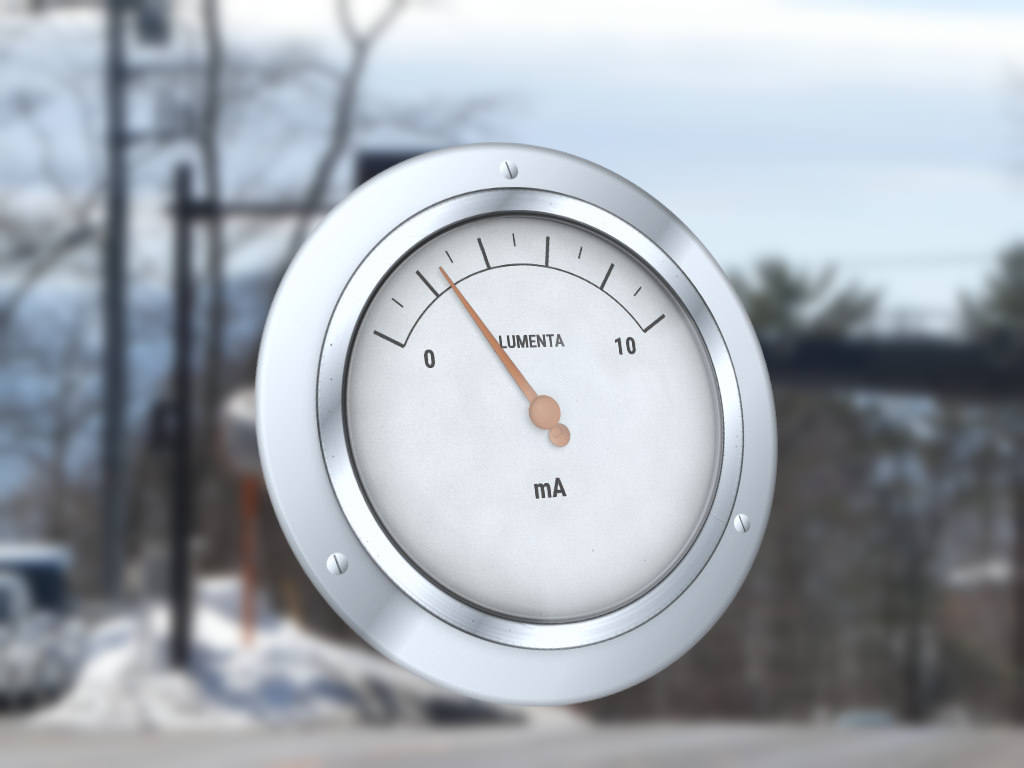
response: 2.5; mA
